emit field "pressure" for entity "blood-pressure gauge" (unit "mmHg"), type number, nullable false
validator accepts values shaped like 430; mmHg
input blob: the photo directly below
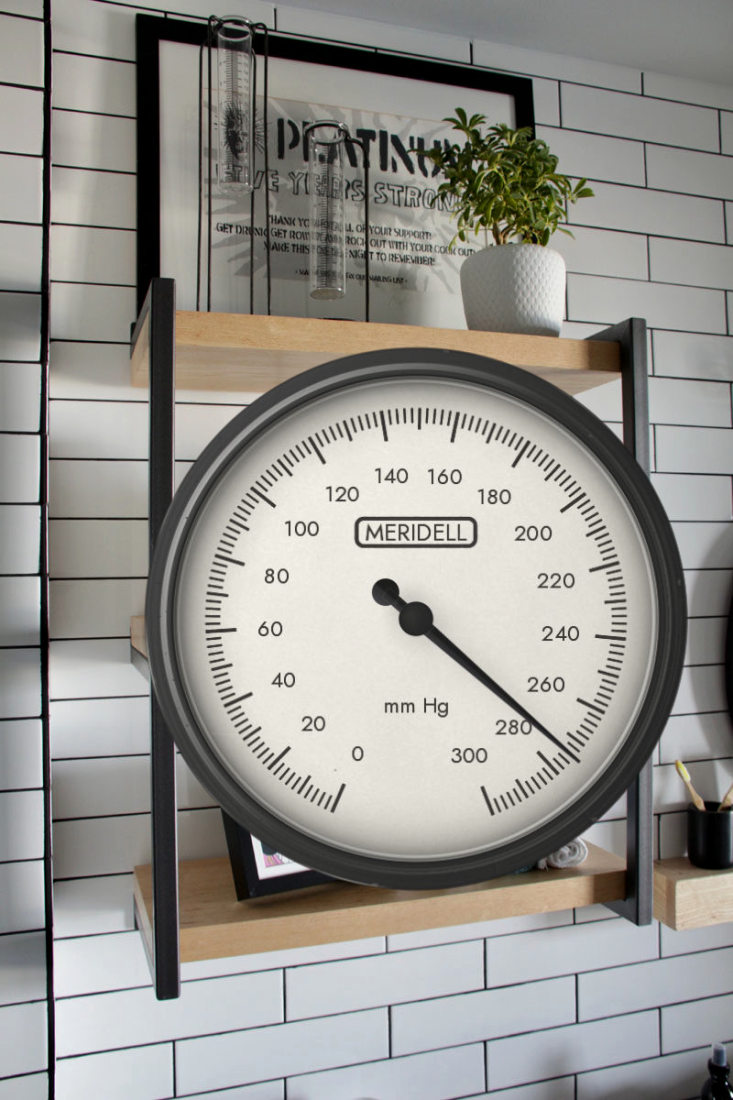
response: 274; mmHg
